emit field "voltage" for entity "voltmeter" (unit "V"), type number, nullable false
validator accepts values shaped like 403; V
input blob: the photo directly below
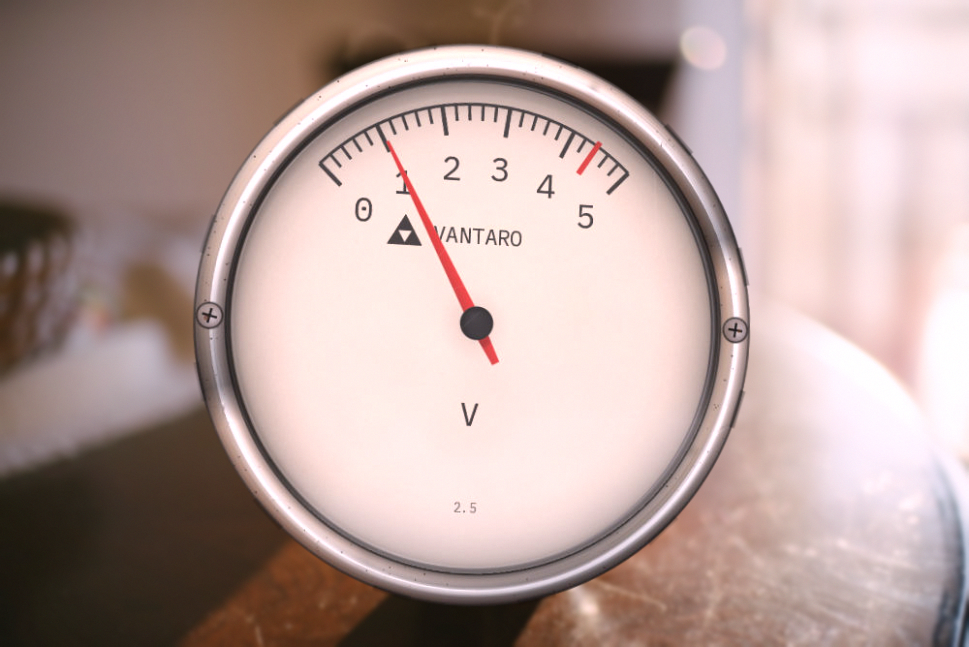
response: 1; V
